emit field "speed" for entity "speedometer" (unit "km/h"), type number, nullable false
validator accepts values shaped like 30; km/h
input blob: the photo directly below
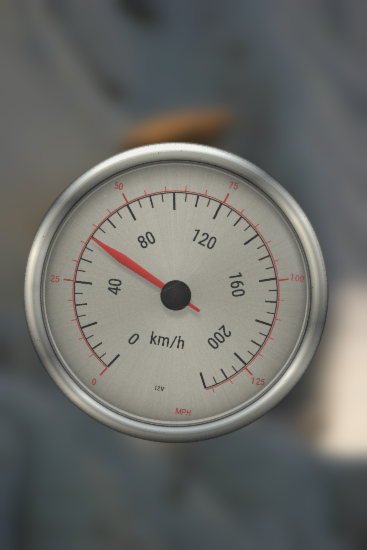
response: 60; km/h
